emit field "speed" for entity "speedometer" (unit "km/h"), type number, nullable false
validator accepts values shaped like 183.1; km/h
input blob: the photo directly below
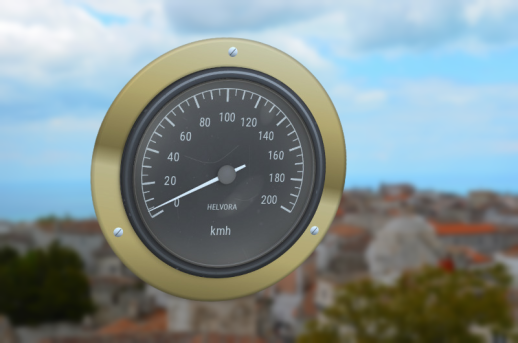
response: 5; km/h
